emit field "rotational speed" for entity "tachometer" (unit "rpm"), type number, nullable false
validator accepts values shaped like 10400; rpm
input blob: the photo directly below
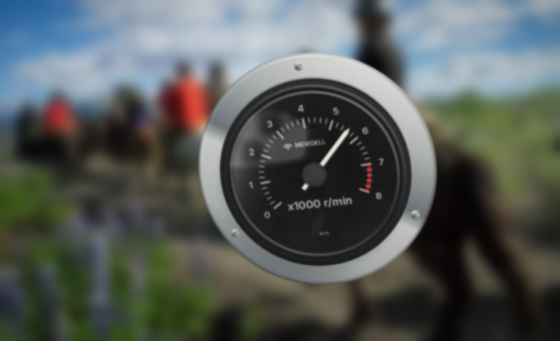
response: 5600; rpm
